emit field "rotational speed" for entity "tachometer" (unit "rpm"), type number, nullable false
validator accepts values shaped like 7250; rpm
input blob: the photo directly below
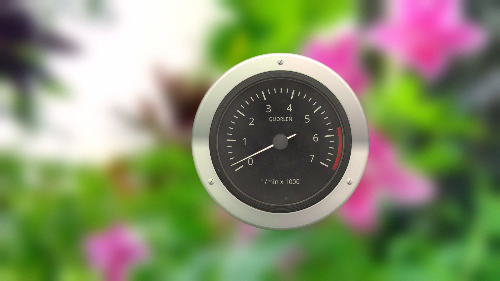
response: 200; rpm
